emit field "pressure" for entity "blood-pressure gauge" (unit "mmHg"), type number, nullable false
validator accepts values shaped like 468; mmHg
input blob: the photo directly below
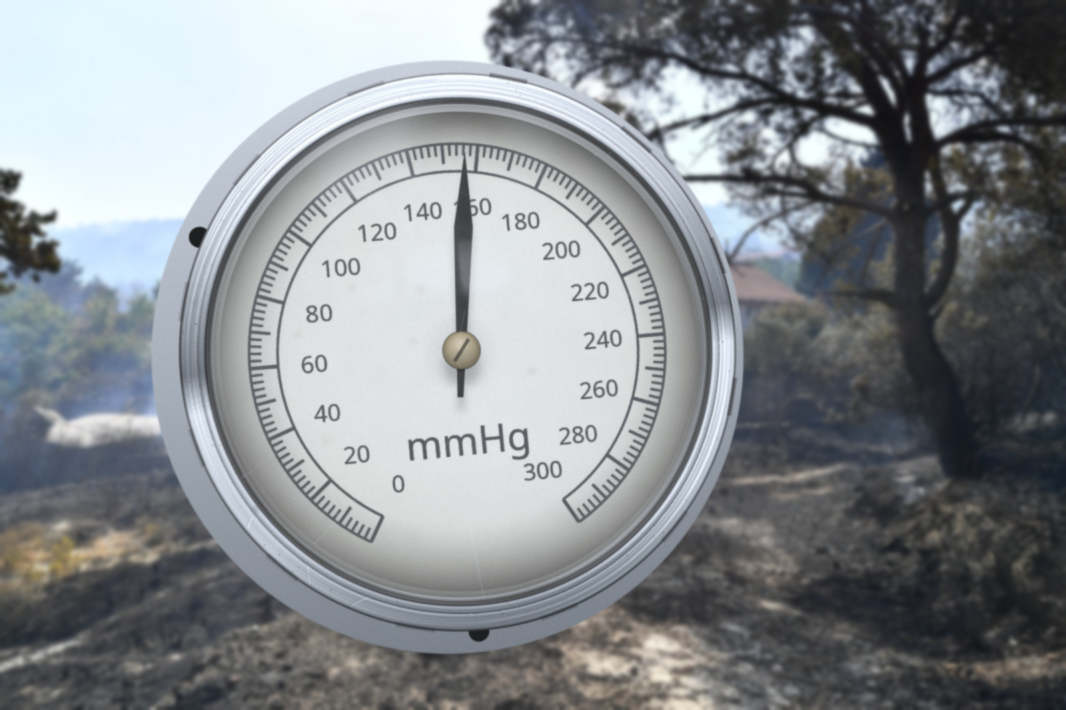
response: 156; mmHg
